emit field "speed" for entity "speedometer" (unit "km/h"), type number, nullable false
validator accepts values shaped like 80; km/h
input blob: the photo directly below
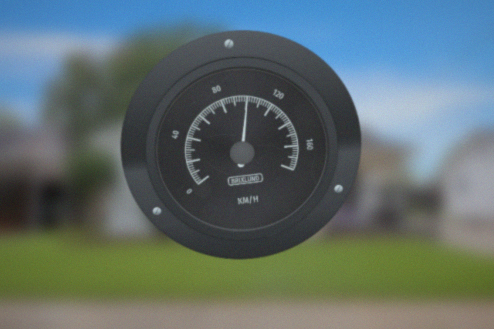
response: 100; km/h
